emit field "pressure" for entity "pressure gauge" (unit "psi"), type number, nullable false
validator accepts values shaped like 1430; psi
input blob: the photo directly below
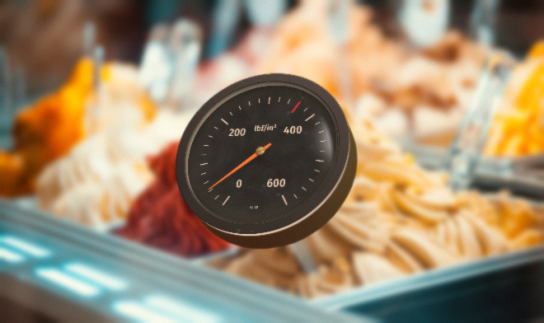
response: 40; psi
